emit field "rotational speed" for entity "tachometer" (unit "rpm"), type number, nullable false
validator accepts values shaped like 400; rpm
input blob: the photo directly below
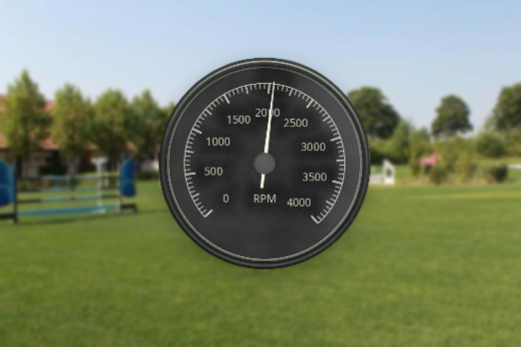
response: 2050; rpm
